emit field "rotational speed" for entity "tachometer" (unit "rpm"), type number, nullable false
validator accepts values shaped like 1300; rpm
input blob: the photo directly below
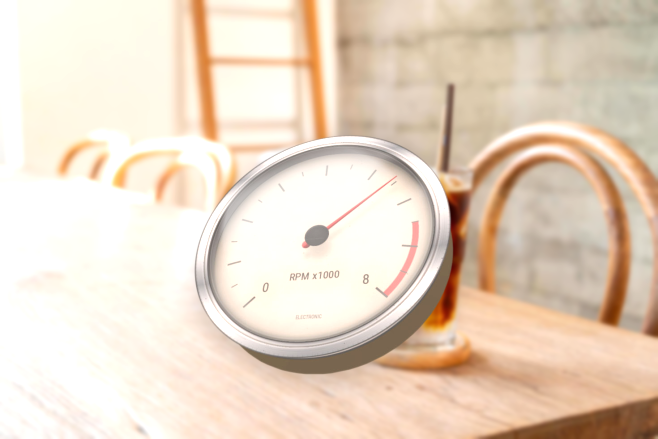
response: 5500; rpm
